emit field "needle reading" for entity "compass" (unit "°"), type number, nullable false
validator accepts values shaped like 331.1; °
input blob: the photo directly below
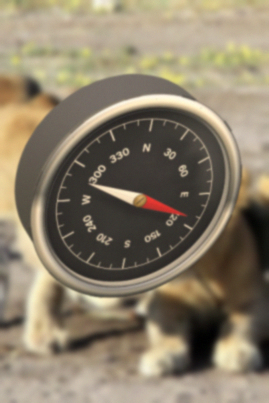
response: 110; °
